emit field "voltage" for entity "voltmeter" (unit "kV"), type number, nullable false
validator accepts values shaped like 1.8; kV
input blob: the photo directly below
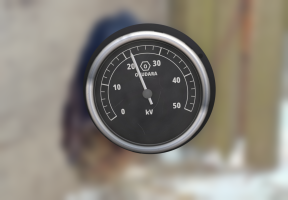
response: 22; kV
